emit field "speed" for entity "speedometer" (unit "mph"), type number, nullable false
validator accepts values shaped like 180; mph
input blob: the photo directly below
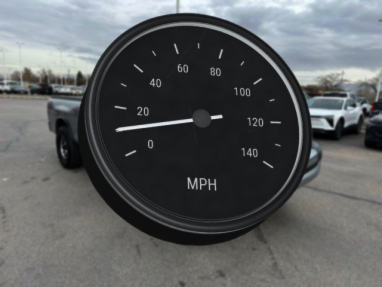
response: 10; mph
